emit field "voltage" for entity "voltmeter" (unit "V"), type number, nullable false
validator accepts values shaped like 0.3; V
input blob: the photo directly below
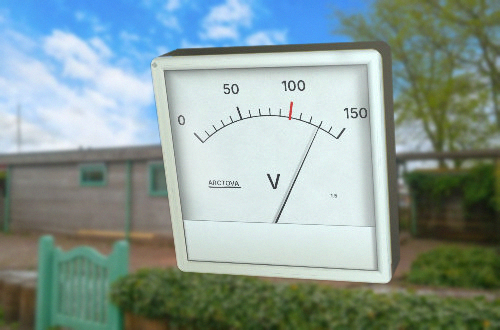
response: 130; V
